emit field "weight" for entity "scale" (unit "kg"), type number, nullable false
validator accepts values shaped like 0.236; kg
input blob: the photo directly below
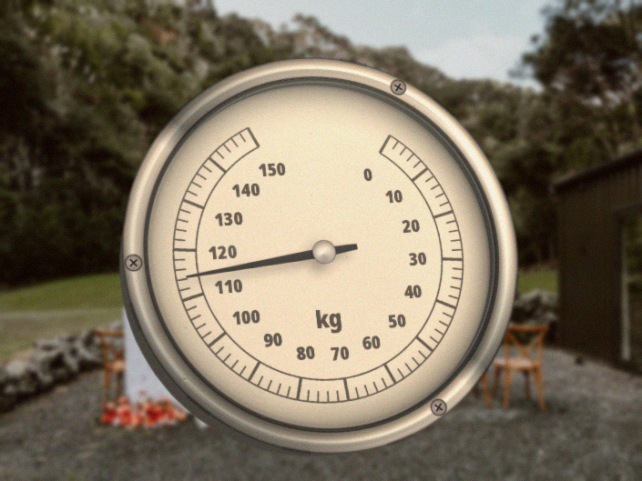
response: 114; kg
